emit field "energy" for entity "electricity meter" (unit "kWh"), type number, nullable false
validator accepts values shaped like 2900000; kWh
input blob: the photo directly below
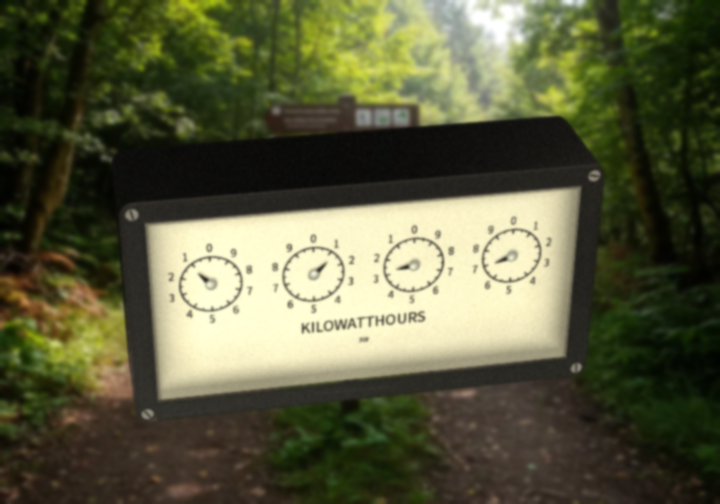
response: 1127; kWh
